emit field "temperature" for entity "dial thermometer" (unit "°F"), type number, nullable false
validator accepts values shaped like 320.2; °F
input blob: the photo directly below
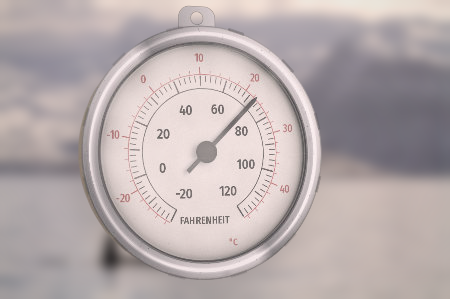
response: 72; °F
